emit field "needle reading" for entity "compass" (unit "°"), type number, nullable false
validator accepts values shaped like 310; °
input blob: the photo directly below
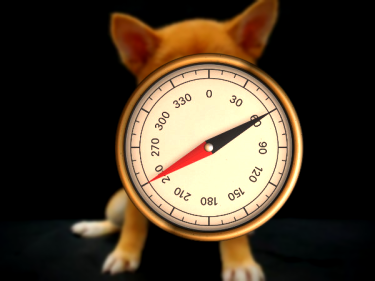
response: 240; °
